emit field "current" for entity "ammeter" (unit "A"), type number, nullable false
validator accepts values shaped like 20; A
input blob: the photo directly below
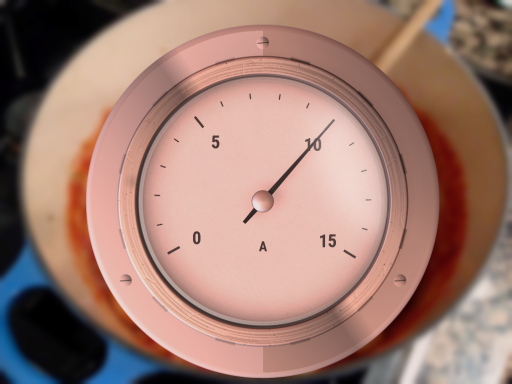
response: 10; A
